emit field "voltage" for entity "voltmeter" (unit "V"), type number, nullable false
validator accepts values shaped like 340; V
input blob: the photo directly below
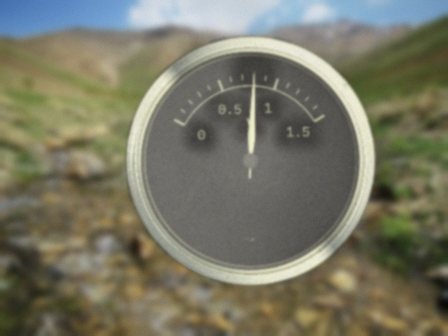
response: 0.8; V
